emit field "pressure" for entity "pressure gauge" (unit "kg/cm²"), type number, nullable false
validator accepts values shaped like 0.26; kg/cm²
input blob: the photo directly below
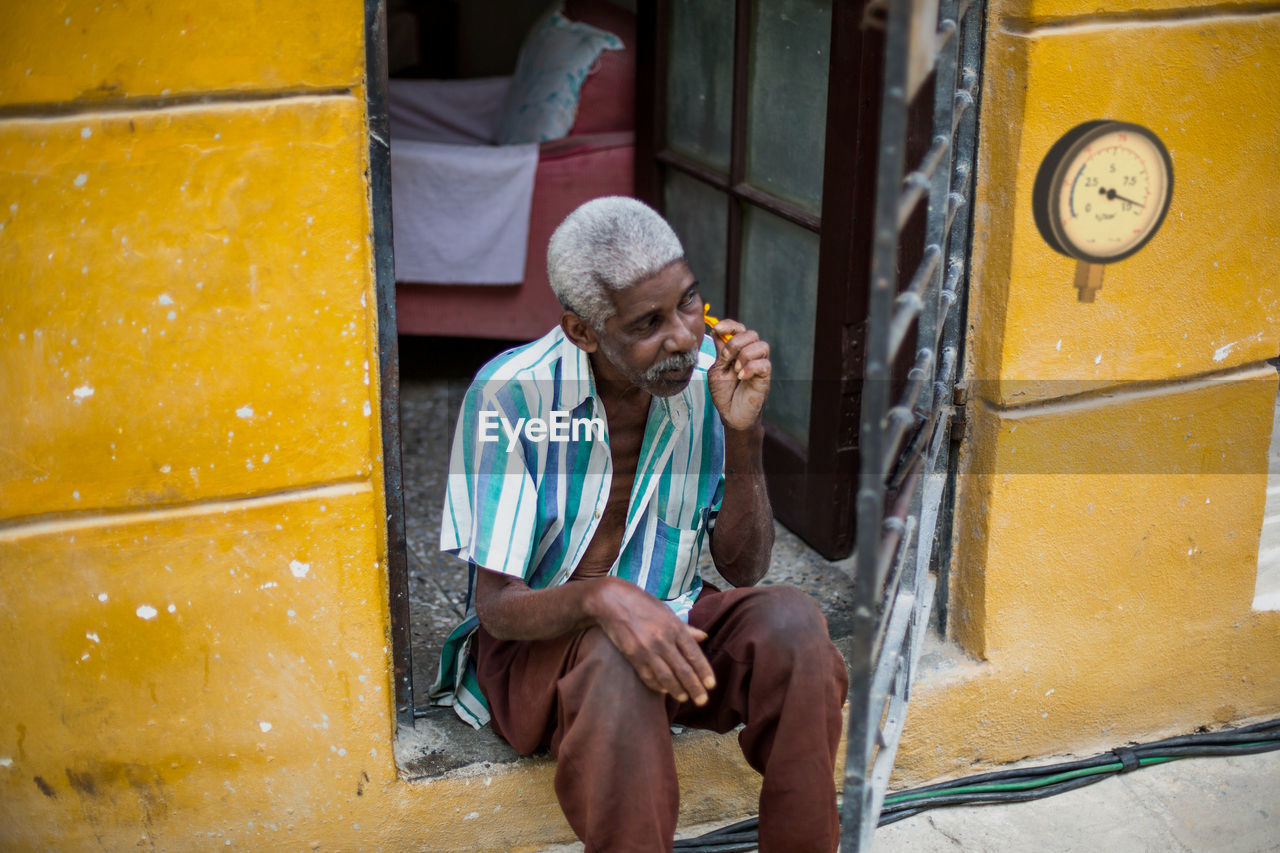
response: 9.5; kg/cm²
